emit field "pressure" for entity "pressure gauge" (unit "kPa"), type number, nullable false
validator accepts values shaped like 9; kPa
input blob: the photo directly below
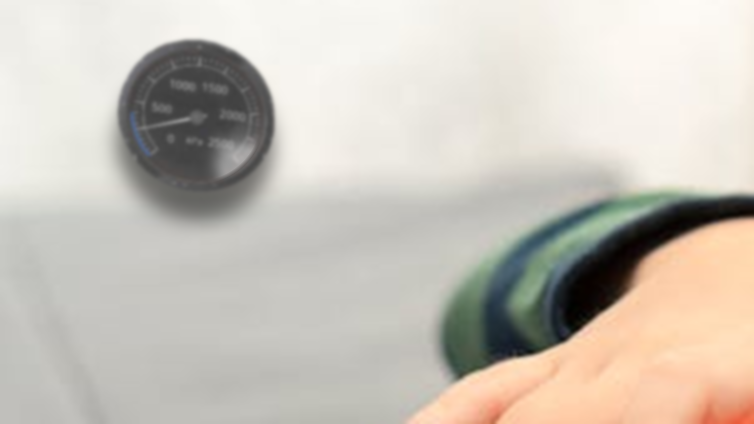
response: 250; kPa
